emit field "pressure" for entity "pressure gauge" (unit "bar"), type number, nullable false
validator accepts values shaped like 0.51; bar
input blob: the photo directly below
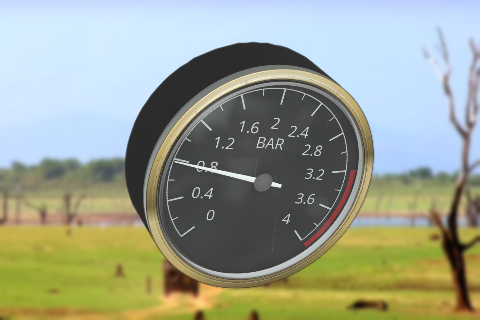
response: 0.8; bar
